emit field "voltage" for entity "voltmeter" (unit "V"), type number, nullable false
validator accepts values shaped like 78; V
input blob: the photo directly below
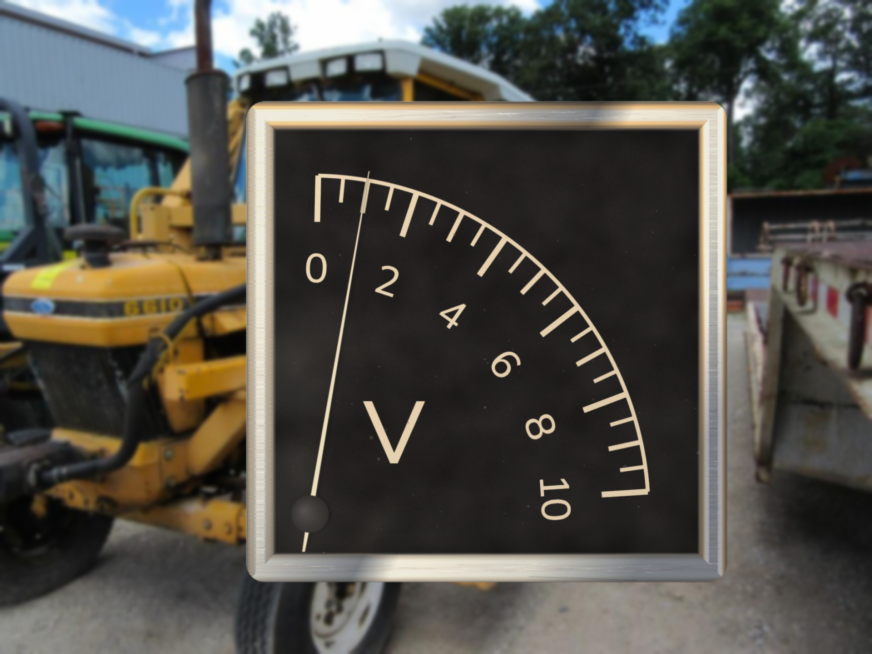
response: 1; V
